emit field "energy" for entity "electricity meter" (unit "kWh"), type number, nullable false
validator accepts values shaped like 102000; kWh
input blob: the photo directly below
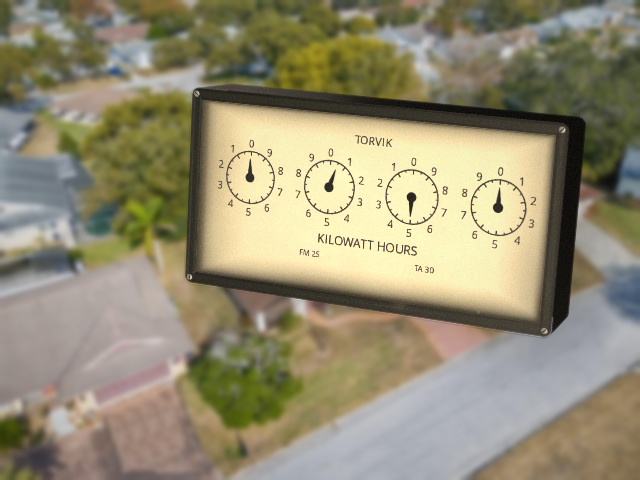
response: 50; kWh
